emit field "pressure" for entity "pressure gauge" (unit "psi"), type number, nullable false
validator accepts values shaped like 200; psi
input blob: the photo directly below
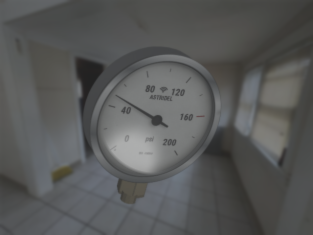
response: 50; psi
